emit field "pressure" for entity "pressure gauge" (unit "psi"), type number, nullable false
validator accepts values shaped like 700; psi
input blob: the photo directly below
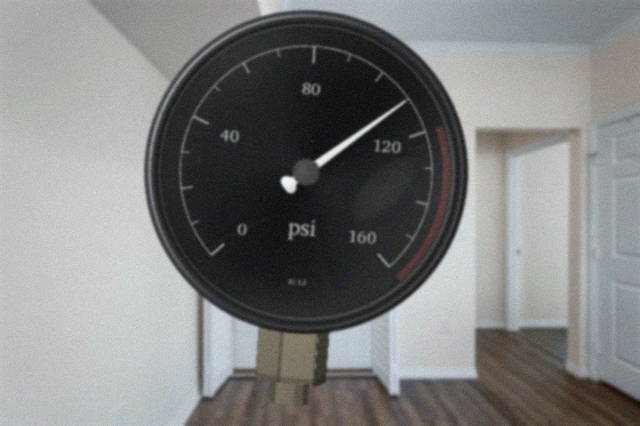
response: 110; psi
